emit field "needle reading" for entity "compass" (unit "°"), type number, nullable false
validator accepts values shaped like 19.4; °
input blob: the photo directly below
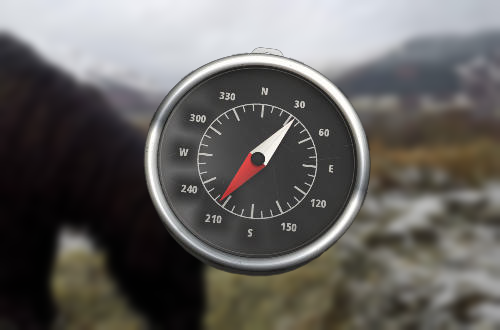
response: 215; °
